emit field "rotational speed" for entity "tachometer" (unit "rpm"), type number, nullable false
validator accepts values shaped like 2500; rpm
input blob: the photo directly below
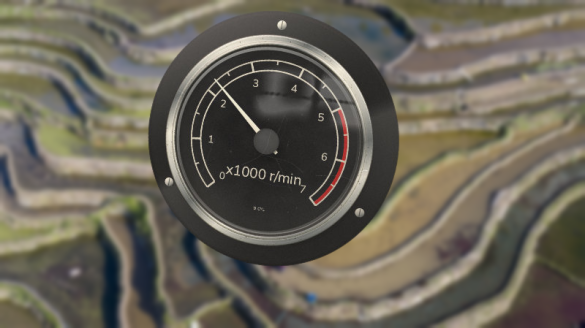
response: 2250; rpm
